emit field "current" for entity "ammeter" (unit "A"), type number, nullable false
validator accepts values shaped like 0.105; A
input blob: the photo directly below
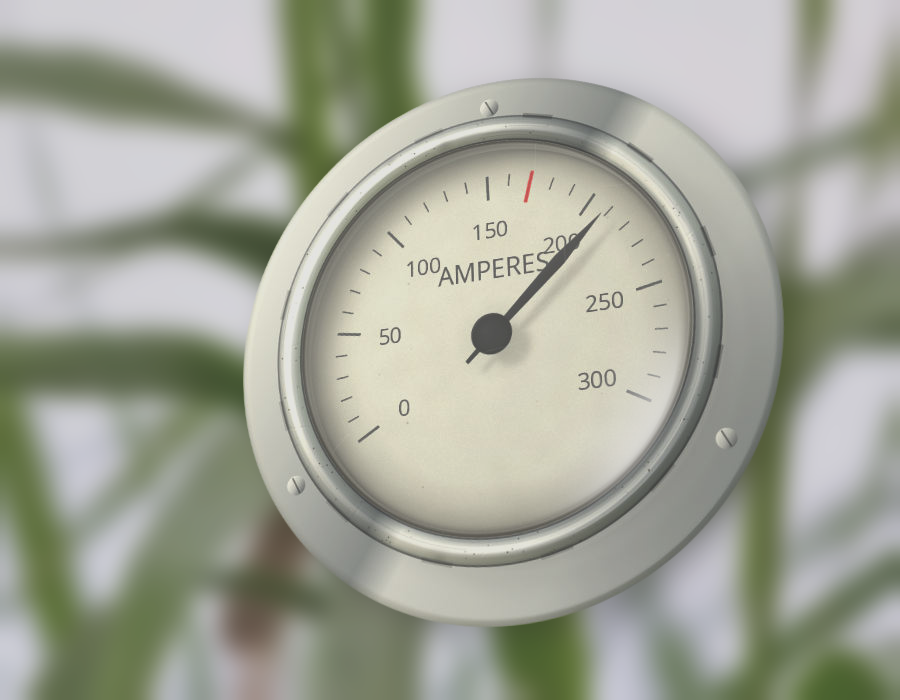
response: 210; A
